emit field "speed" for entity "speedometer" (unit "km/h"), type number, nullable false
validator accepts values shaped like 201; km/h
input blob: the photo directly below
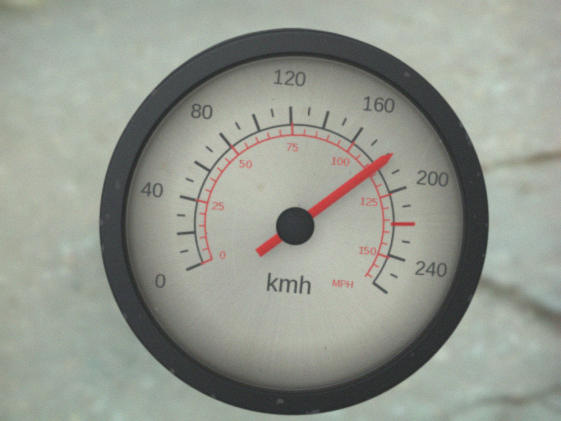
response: 180; km/h
